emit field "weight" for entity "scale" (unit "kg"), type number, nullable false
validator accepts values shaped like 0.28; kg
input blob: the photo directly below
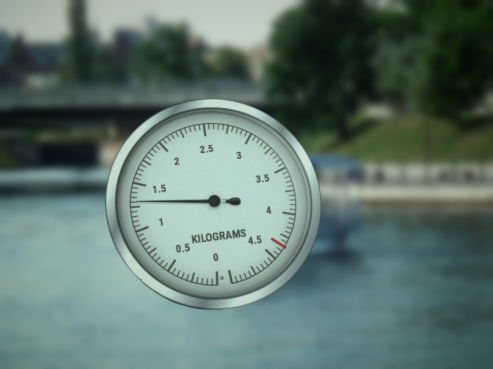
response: 1.3; kg
